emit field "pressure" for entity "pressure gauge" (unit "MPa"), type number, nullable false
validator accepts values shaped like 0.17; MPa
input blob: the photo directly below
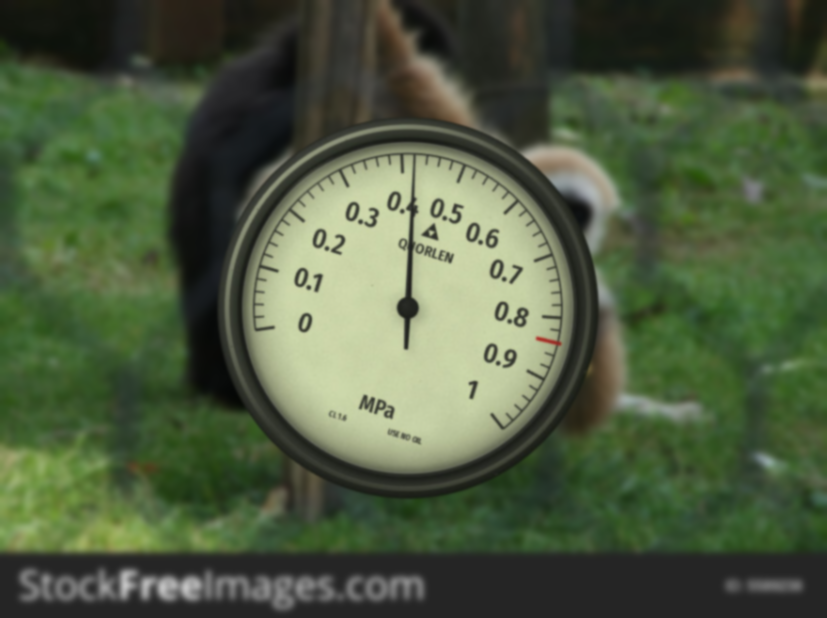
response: 0.42; MPa
